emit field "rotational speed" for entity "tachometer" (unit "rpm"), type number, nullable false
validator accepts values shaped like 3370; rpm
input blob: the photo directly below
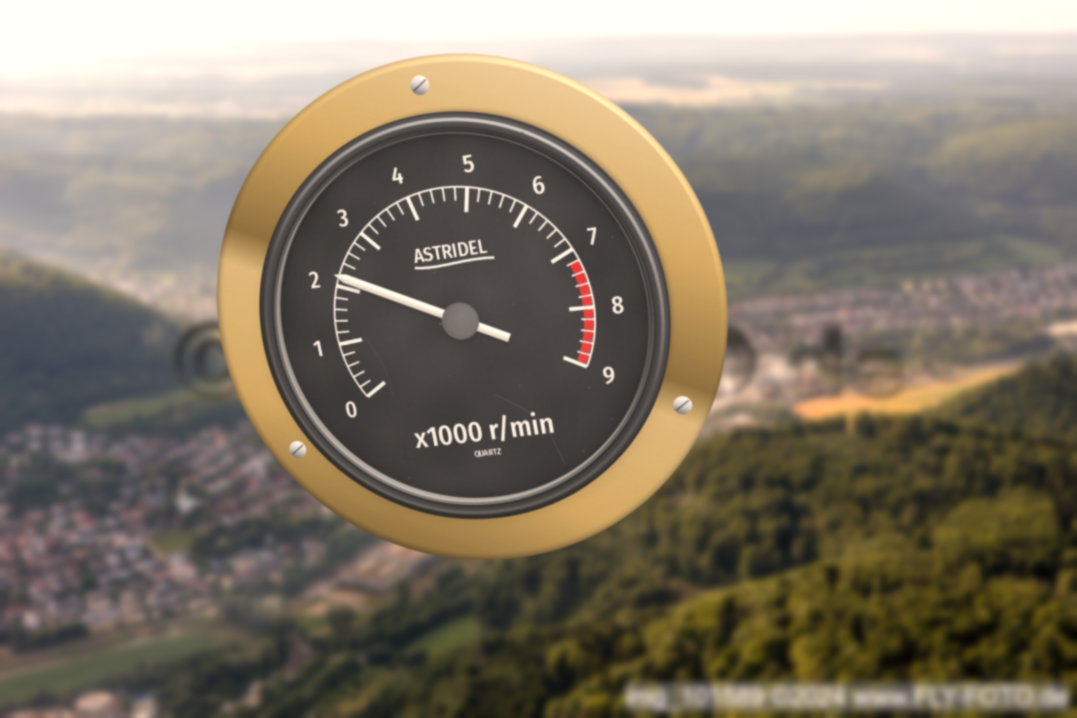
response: 2200; rpm
